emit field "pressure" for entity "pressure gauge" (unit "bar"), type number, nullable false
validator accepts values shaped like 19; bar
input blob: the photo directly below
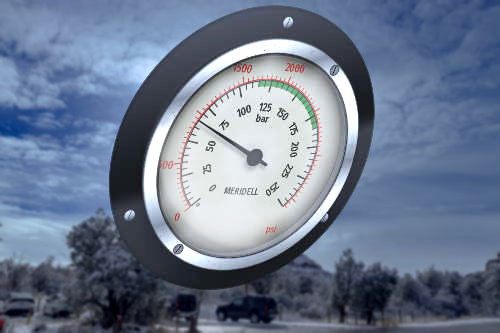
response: 65; bar
